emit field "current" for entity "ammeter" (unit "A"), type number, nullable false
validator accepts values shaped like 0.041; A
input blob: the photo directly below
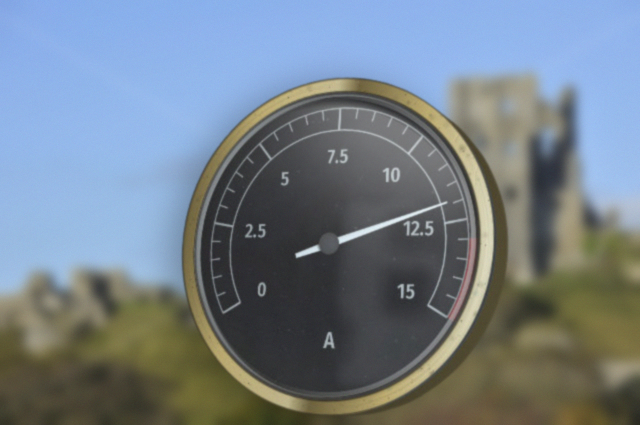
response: 12; A
